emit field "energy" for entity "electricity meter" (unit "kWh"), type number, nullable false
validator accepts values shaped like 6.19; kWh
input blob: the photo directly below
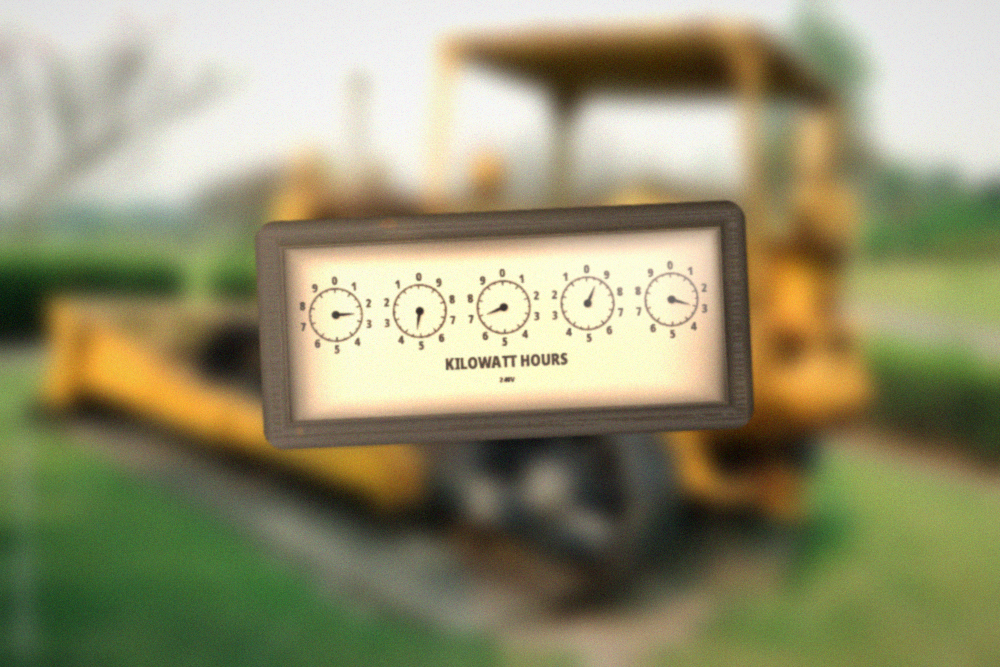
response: 24693; kWh
